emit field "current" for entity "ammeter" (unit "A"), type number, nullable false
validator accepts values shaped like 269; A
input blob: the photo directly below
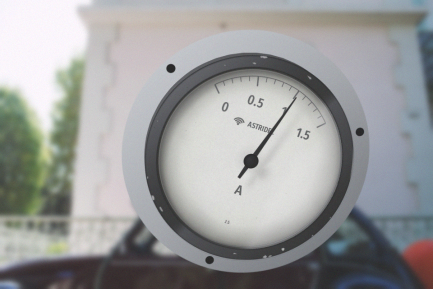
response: 1; A
